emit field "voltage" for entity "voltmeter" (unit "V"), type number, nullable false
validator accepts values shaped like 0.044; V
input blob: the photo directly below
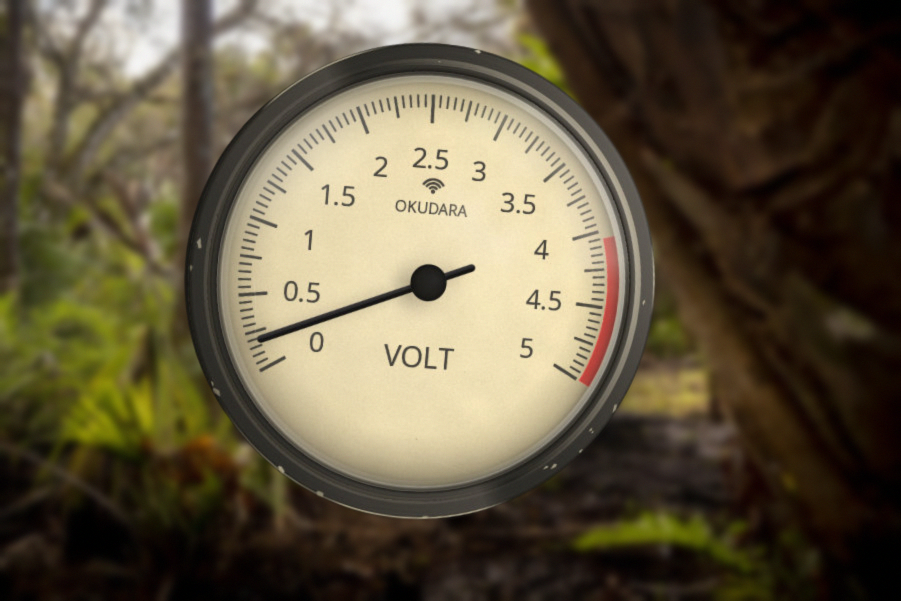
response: 0.2; V
